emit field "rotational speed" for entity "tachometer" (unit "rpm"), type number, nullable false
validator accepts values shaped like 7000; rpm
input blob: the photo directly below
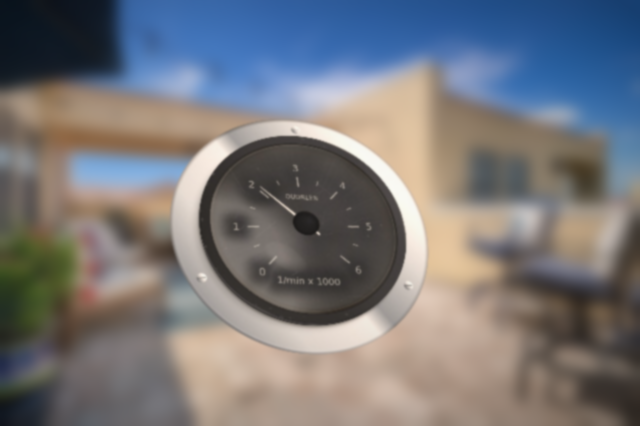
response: 2000; rpm
